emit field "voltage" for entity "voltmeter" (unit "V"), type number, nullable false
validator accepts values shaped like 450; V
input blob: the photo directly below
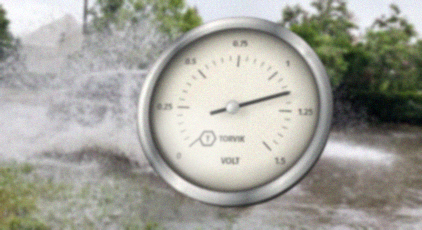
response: 1.15; V
